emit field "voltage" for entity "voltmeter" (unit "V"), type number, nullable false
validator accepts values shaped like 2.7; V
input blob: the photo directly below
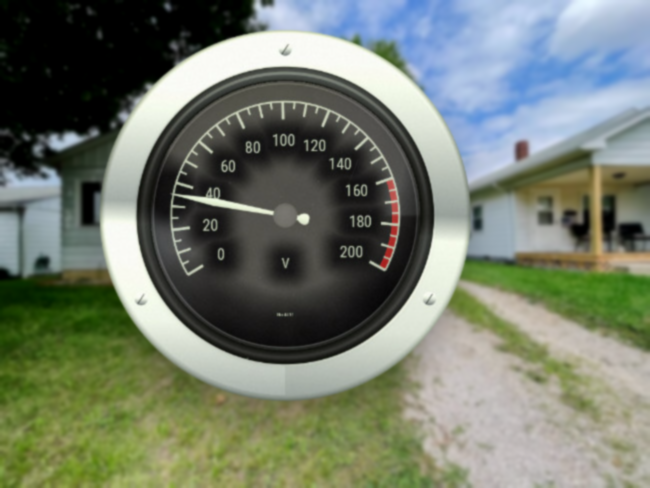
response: 35; V
